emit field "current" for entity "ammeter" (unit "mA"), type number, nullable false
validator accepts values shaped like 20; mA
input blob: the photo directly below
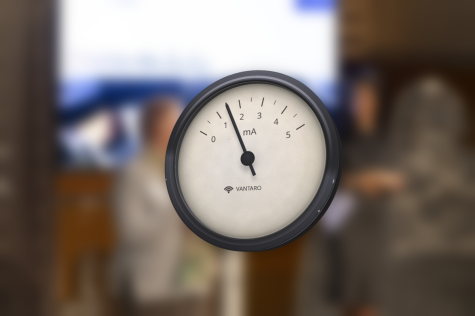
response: 1.5; mA
